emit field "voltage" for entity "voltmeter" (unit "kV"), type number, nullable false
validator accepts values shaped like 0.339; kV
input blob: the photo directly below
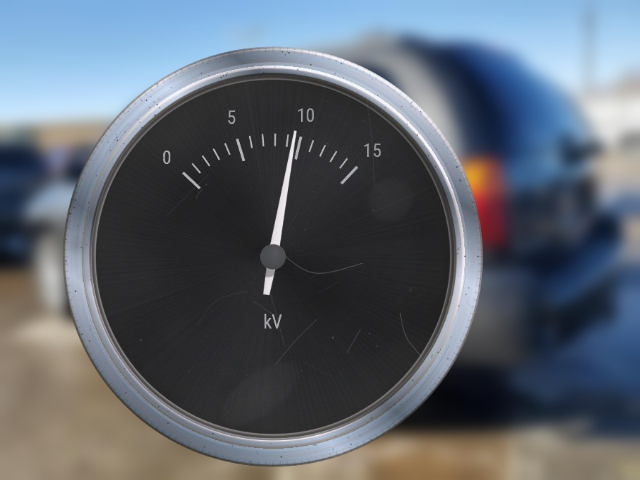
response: 9.5; kV
